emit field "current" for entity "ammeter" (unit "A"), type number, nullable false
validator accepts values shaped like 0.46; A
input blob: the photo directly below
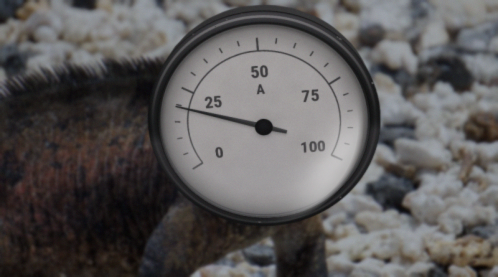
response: 20; A
